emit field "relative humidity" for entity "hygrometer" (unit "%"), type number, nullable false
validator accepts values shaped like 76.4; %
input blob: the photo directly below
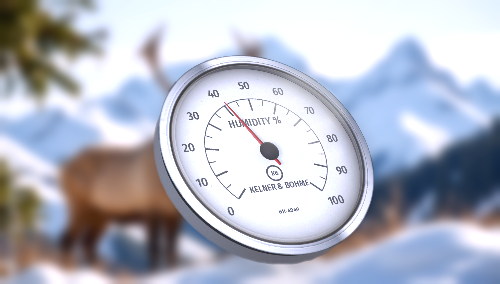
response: 40; %
